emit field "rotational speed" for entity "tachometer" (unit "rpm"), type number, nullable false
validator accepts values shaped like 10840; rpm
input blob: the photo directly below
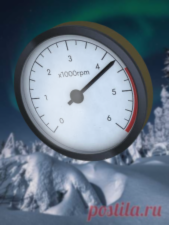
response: 4250; rpm
